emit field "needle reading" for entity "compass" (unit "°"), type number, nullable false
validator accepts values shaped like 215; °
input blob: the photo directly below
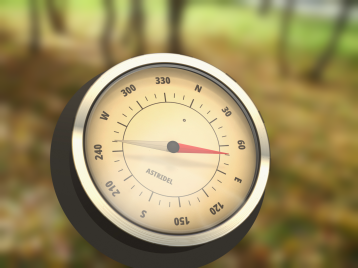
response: 70; °
